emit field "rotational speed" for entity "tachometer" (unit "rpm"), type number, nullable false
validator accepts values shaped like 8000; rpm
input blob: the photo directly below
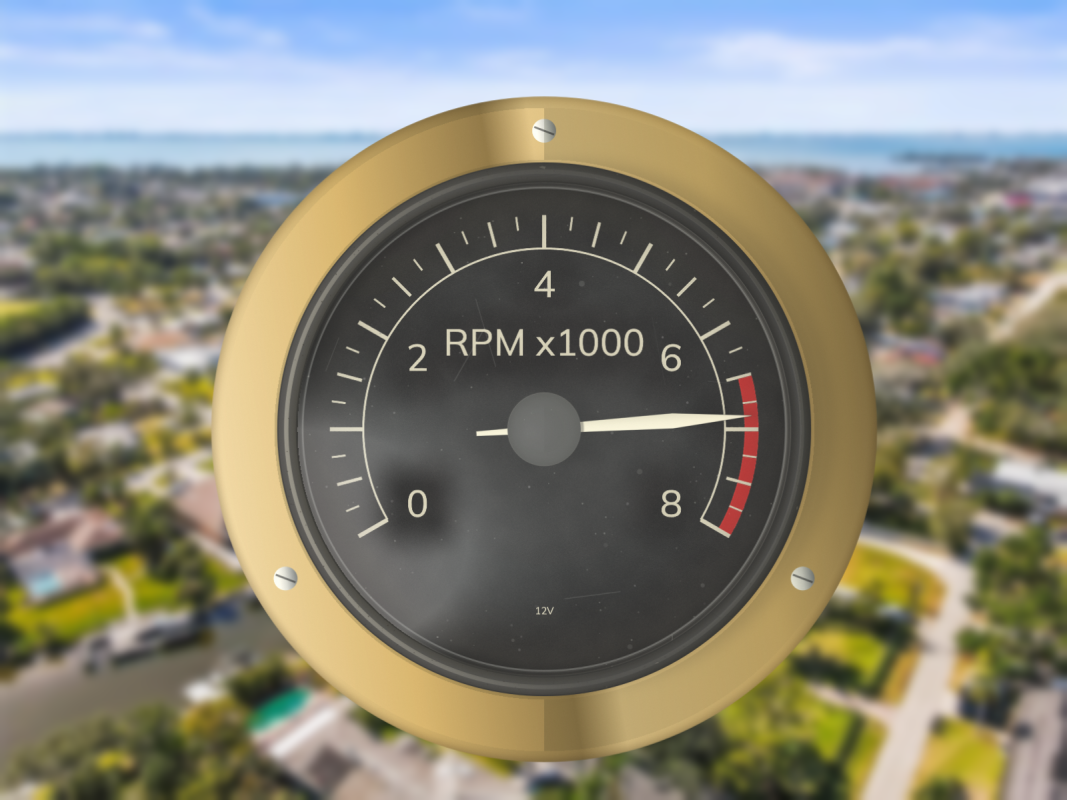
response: 6875; rpm
